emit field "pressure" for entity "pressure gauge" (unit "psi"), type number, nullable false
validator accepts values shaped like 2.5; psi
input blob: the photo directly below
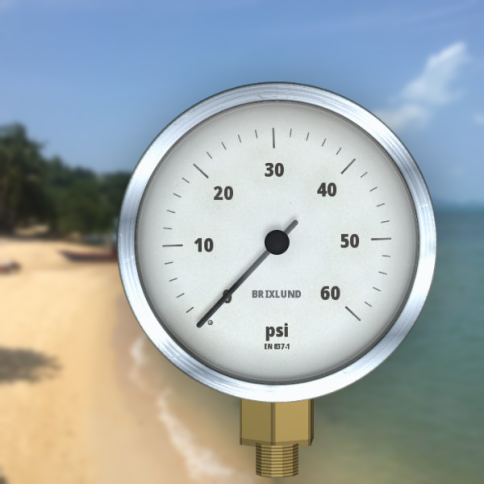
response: 0; psi
